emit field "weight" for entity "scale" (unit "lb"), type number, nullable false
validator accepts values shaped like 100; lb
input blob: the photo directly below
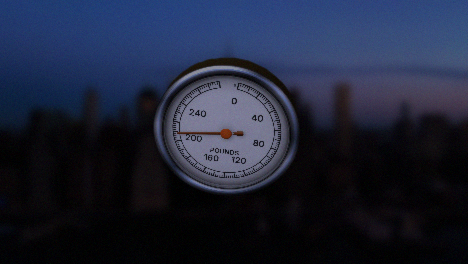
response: 210; lb
